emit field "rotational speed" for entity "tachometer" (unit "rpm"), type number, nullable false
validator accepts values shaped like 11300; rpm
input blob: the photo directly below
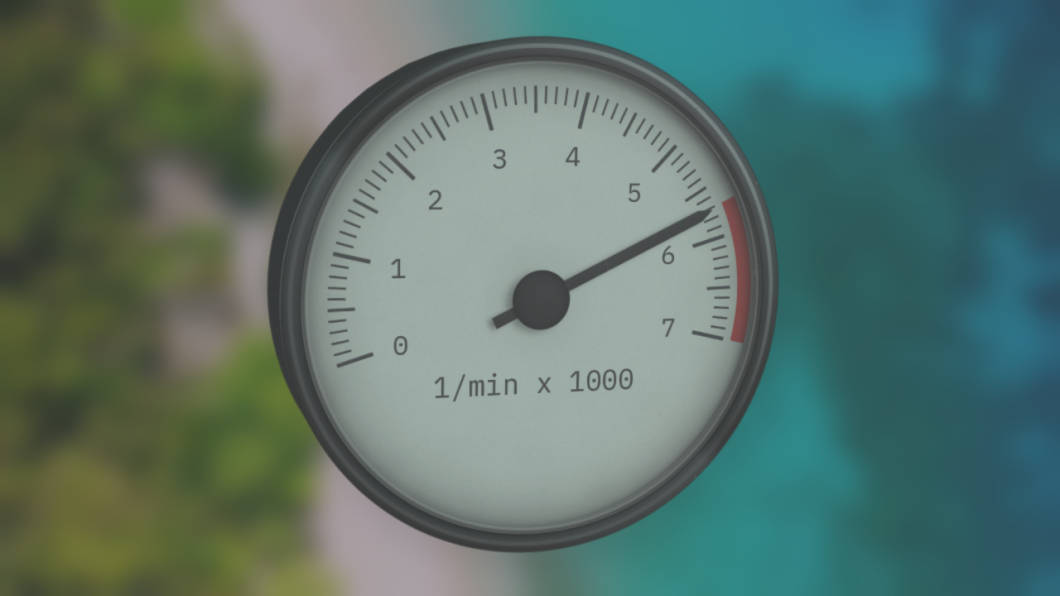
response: 5700; rpm
